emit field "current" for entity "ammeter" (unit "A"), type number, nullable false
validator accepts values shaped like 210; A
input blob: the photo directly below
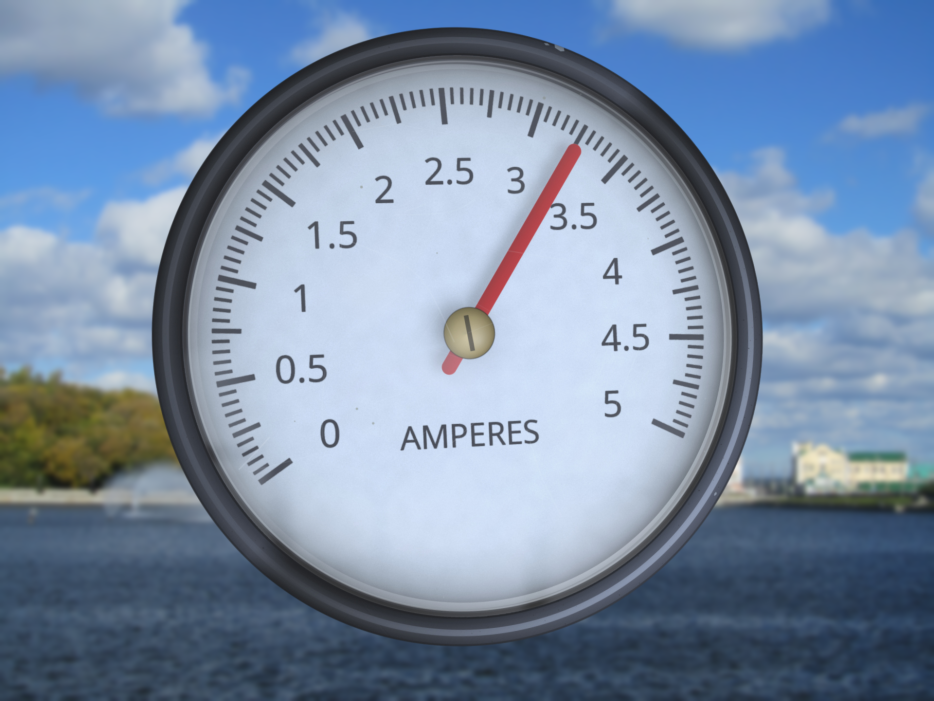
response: 3.25; A
